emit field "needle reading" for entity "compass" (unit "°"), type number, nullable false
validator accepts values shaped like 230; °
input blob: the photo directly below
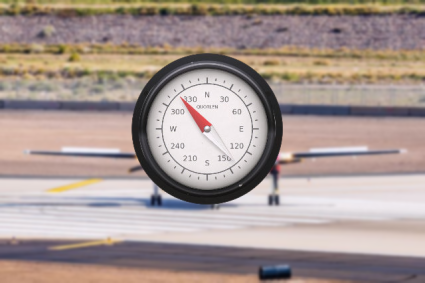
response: 320; °
